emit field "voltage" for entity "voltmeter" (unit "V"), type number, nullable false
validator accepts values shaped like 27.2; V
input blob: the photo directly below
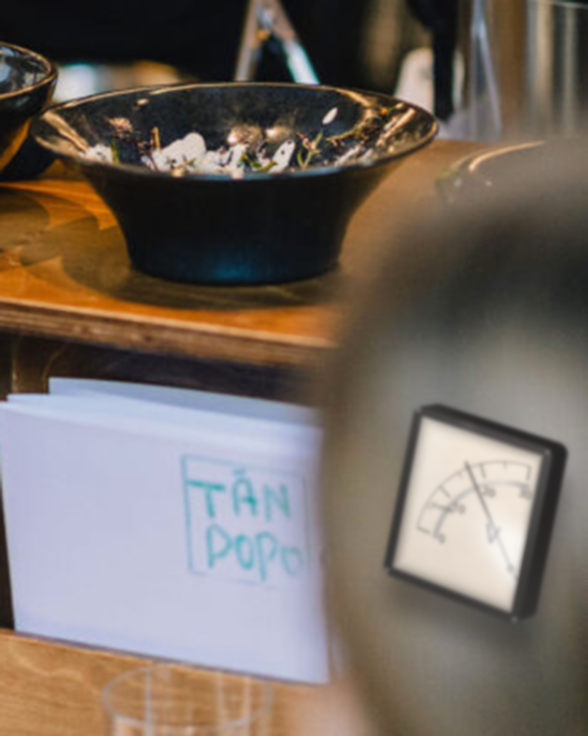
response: 17.5; V
